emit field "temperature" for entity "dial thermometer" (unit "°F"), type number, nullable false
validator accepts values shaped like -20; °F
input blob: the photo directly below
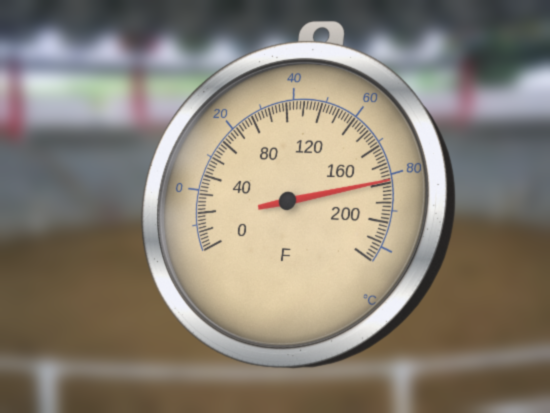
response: 180; °F
